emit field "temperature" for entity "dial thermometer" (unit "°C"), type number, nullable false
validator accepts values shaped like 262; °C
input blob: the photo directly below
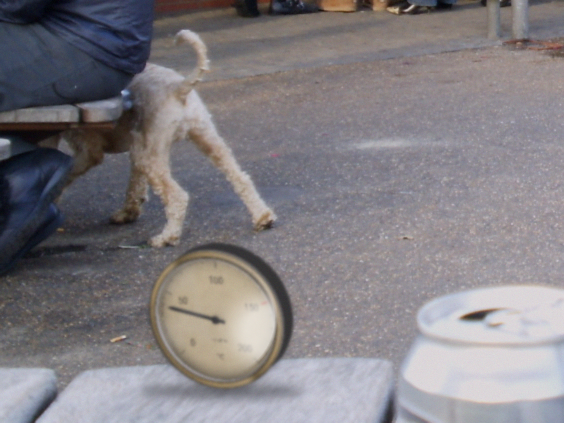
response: 40; °C
